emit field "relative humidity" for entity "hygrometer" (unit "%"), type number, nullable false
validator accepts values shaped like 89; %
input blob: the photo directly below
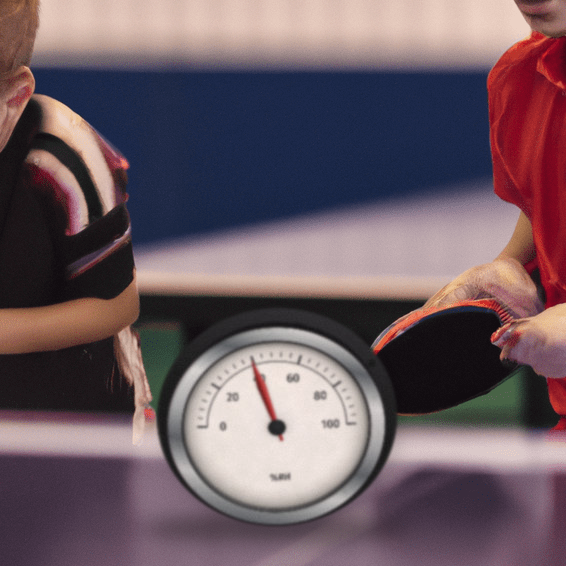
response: 40; %
